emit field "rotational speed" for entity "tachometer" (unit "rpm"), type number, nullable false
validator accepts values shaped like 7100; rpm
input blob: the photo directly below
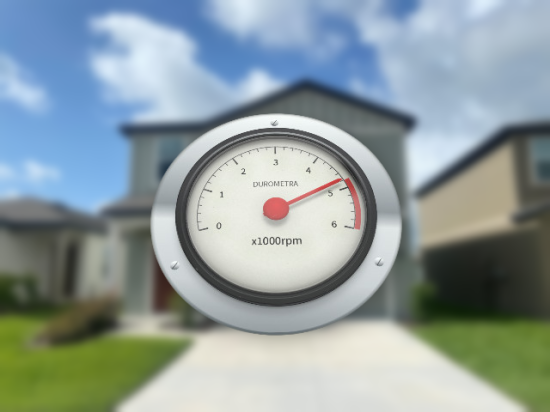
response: 4800; rpm
